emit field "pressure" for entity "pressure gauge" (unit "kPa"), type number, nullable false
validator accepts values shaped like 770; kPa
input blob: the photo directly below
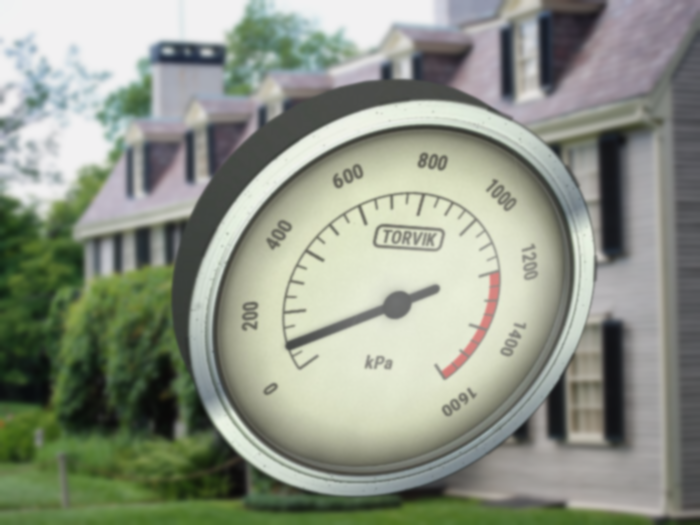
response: 100; kPa
